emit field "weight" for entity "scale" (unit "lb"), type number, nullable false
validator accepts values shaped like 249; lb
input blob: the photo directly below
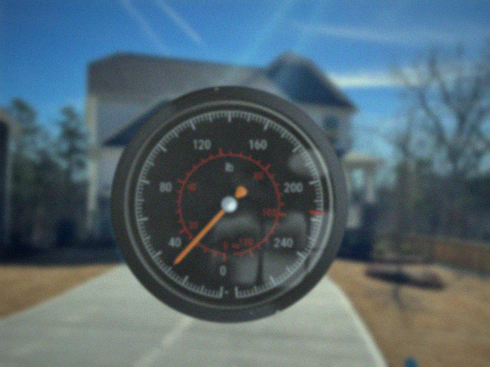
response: 30; lb
